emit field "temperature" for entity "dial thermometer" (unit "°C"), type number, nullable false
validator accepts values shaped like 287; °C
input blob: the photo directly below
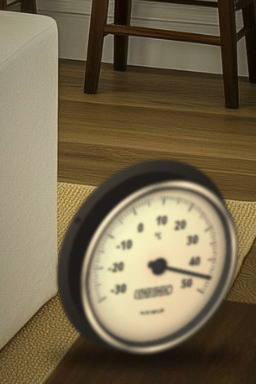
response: 45; °C
